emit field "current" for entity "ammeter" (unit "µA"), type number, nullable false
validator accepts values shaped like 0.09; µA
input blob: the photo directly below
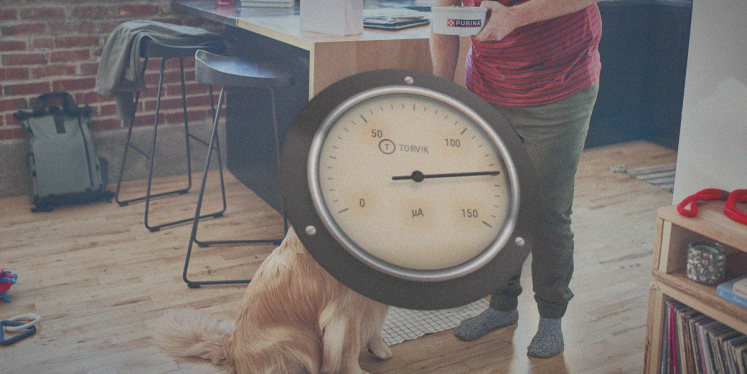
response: 125; µA
